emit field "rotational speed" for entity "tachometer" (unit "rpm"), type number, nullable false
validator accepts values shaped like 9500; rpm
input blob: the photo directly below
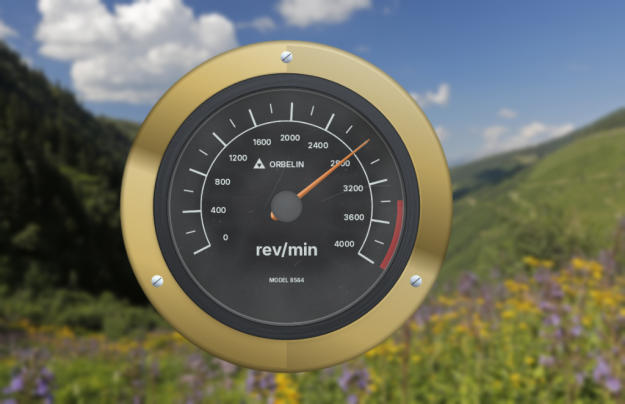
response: 2800; rpm
